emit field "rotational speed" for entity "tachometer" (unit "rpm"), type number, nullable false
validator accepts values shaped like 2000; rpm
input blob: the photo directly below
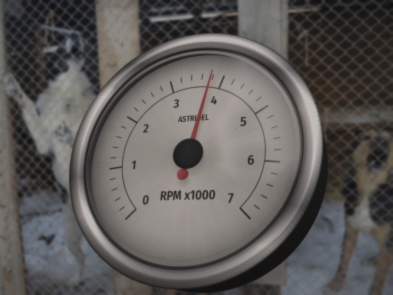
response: 3800; rpm
